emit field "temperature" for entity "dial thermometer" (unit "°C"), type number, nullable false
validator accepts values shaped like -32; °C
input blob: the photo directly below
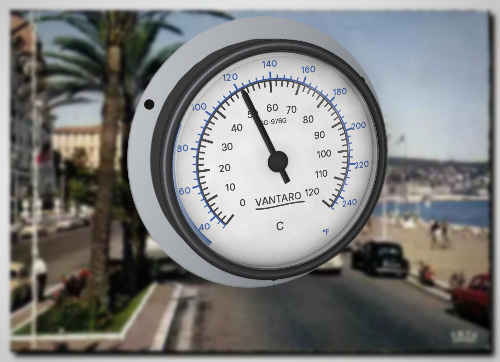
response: 50; °C
